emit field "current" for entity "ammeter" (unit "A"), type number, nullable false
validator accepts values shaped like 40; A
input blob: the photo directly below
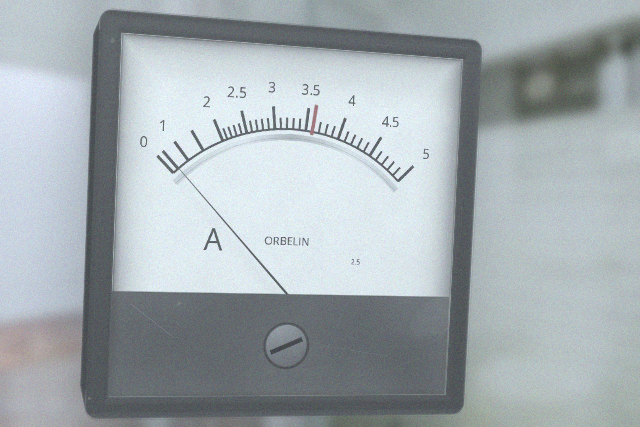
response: 0.5; A
